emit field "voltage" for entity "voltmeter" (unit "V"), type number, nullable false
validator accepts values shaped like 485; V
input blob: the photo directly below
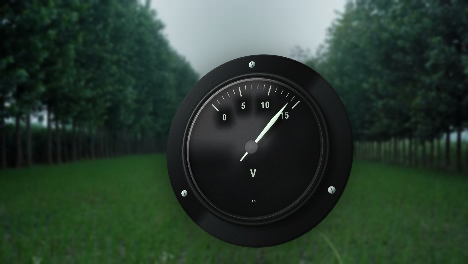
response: 14; V
